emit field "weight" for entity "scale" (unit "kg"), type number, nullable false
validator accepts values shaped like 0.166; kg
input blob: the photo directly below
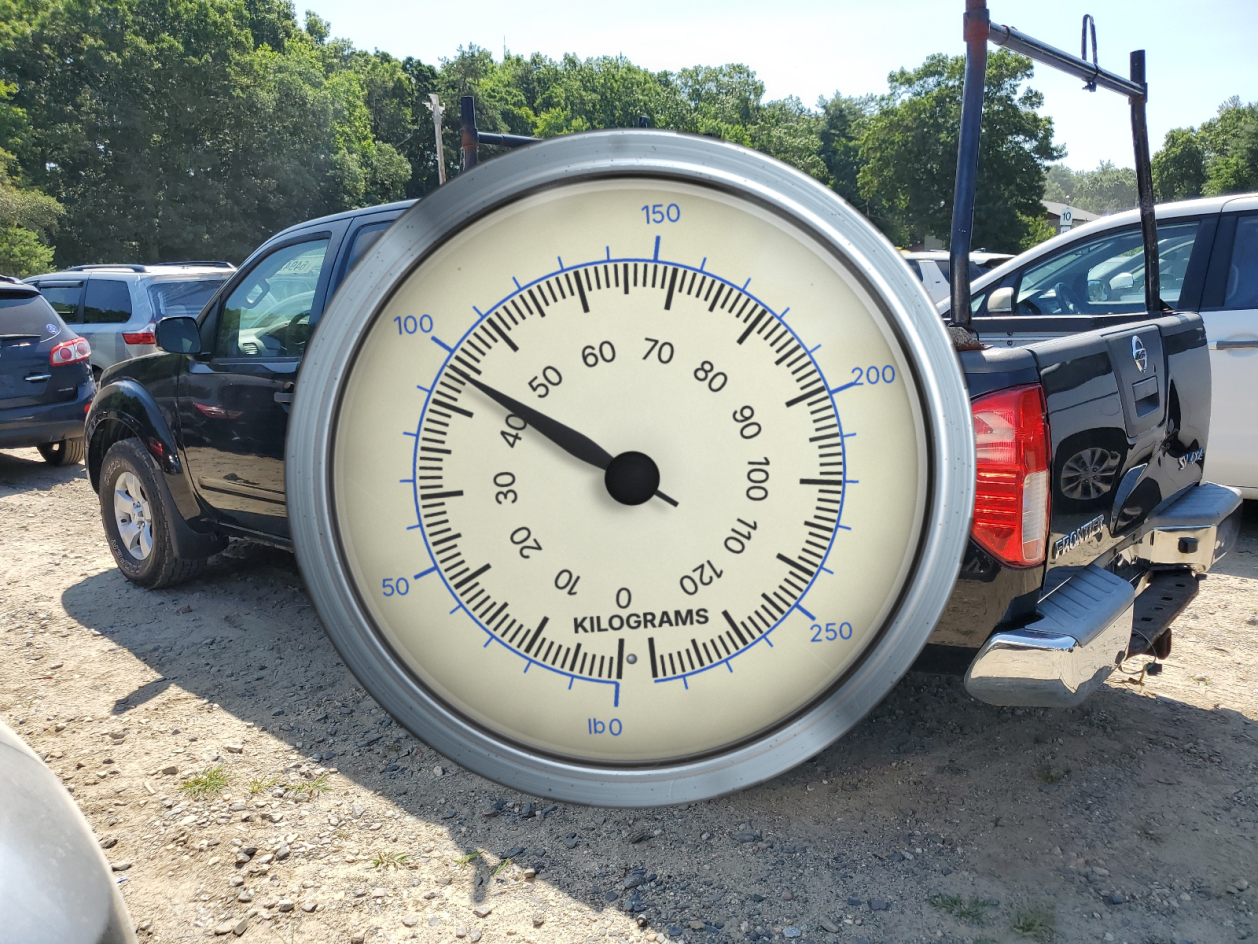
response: 44; kg
